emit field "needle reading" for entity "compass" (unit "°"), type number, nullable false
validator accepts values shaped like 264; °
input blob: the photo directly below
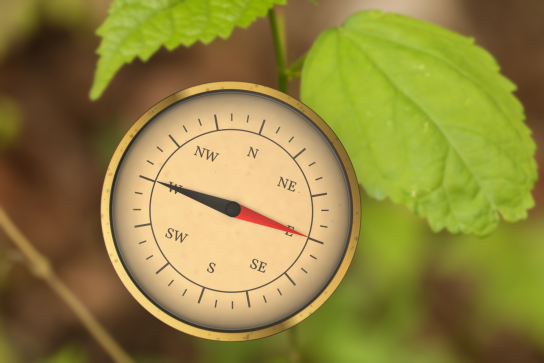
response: 90; °
